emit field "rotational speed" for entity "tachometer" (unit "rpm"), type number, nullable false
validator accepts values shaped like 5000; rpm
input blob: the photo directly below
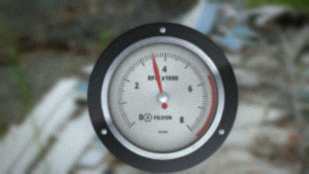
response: 3500; rpm
